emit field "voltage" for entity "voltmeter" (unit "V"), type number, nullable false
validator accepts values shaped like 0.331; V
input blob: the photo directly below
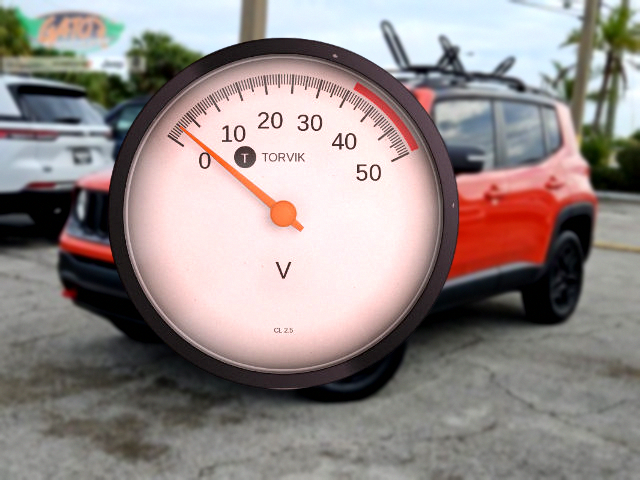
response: 2.5; V
